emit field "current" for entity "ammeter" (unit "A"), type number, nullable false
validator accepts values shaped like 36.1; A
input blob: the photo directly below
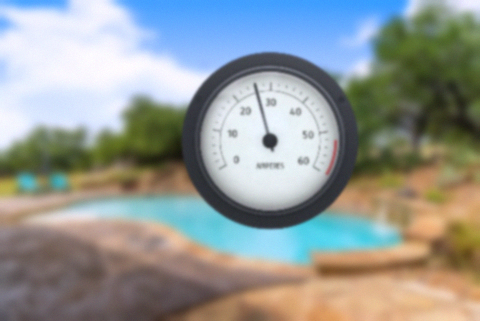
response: 26; A
